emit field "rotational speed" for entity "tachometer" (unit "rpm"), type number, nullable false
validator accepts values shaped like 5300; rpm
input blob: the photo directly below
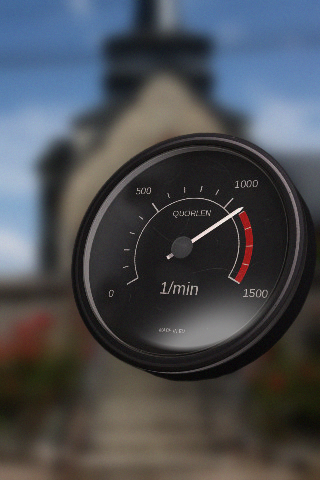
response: 1100; rpm
